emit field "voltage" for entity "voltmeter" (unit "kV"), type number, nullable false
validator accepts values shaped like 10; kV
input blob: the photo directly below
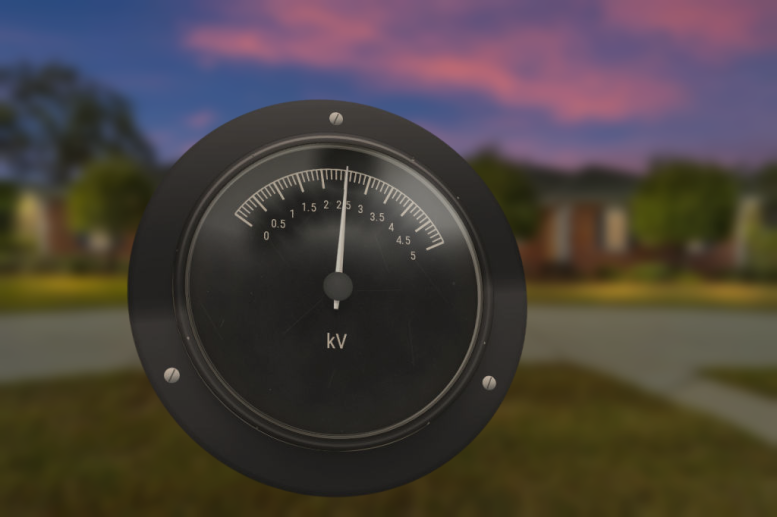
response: 2.5; kV
